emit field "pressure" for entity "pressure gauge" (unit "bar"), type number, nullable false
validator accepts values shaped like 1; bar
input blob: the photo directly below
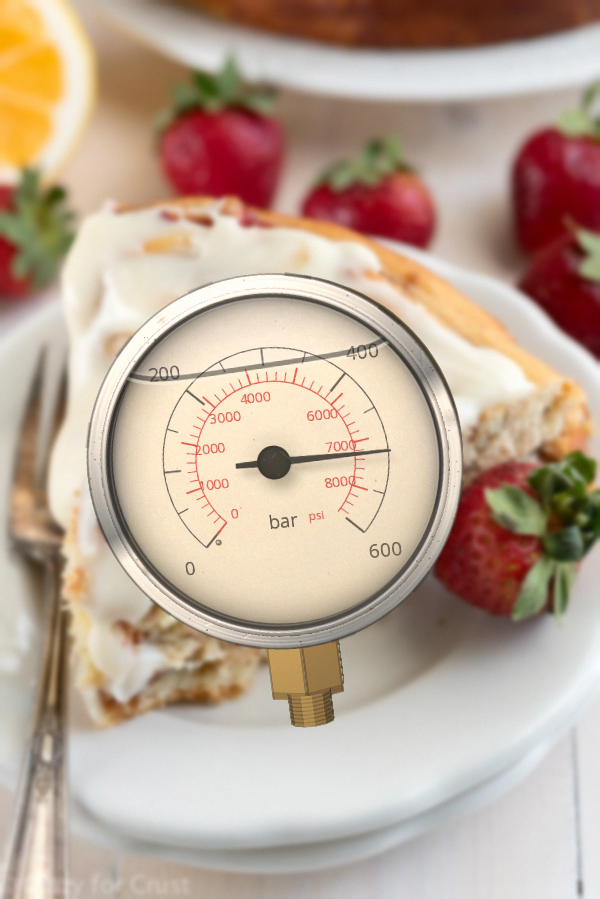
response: 500; bar
